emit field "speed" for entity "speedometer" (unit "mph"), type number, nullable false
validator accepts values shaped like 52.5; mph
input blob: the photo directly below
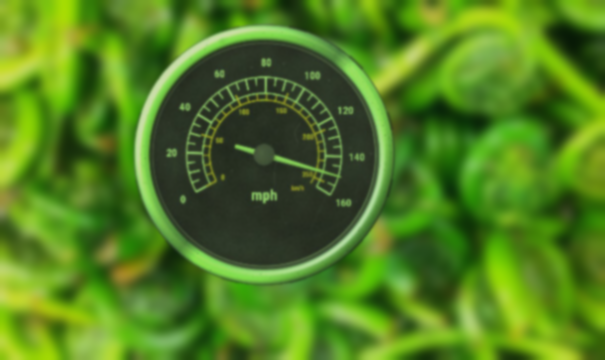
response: 150; mph
